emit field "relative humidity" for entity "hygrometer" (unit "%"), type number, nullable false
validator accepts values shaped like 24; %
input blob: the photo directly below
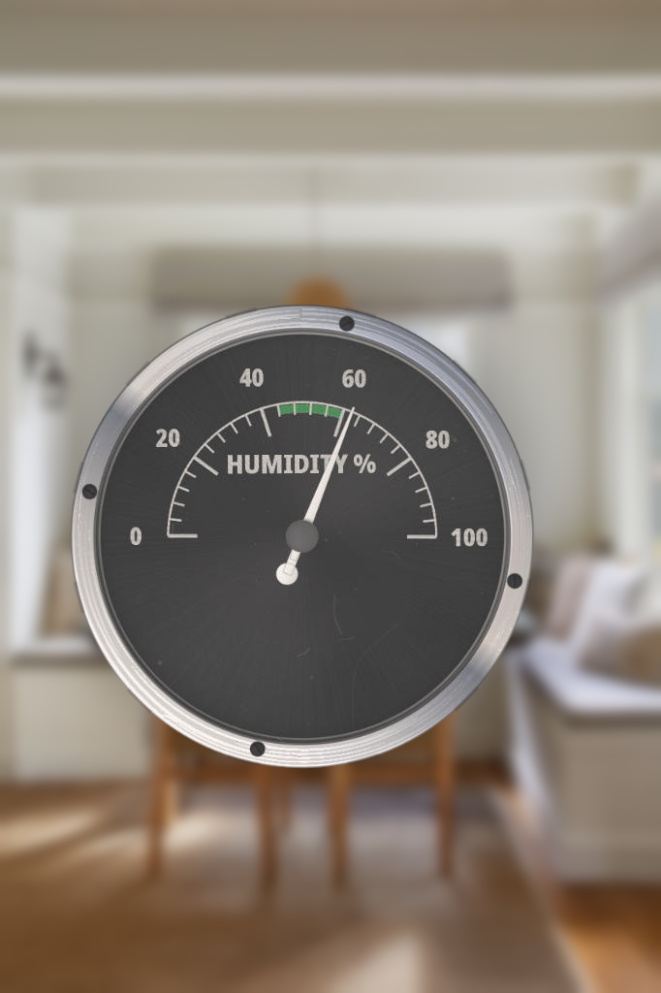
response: 62; %
